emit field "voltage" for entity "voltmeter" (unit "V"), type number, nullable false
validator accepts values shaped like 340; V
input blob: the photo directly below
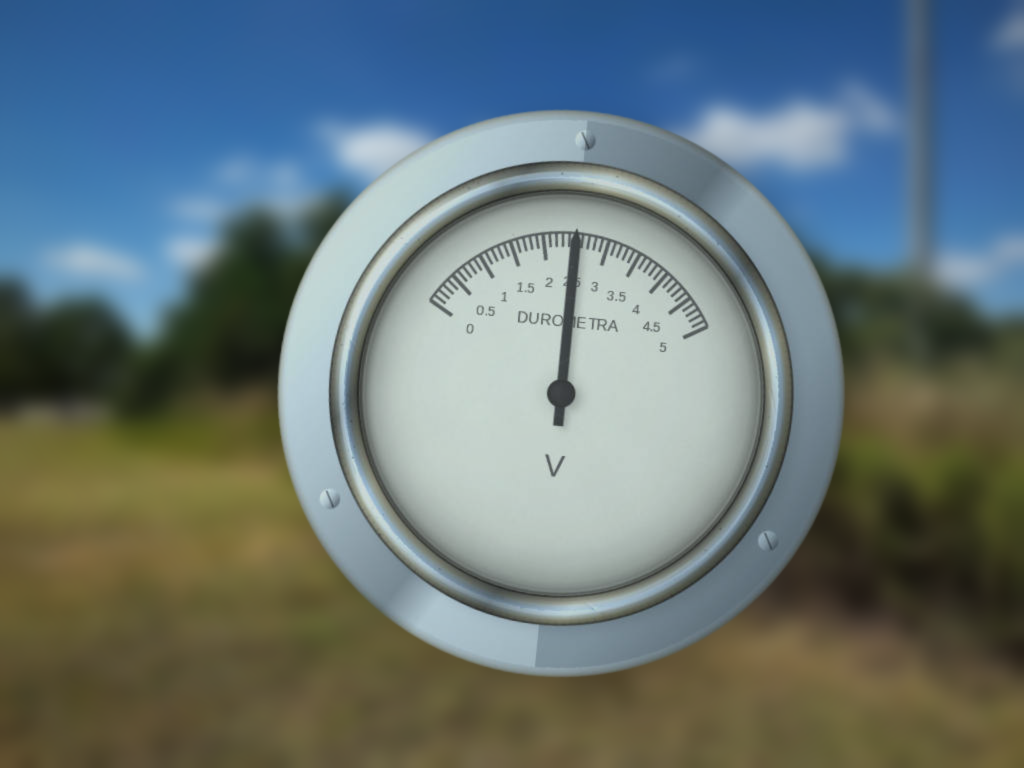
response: 2.5; V
